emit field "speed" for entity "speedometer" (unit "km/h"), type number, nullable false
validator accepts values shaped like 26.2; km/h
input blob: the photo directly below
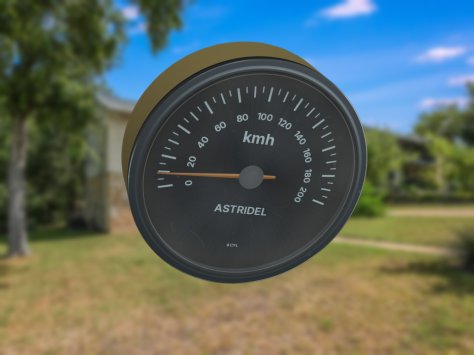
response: 10; km/h
